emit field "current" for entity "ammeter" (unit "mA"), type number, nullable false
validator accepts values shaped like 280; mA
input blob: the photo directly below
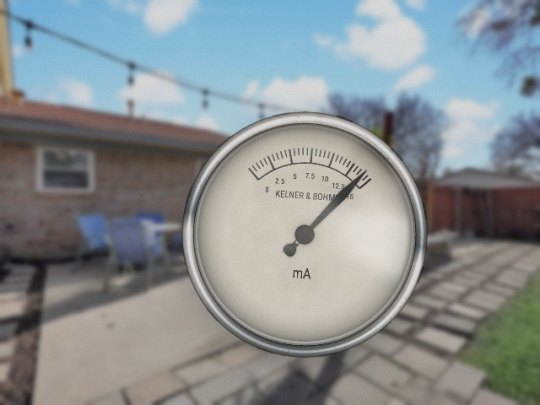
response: 14; mA
